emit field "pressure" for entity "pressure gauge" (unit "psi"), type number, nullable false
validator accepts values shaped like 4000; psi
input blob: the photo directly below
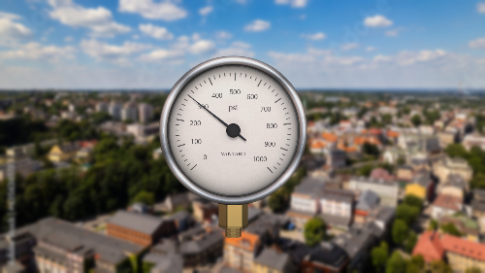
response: 300; psi
